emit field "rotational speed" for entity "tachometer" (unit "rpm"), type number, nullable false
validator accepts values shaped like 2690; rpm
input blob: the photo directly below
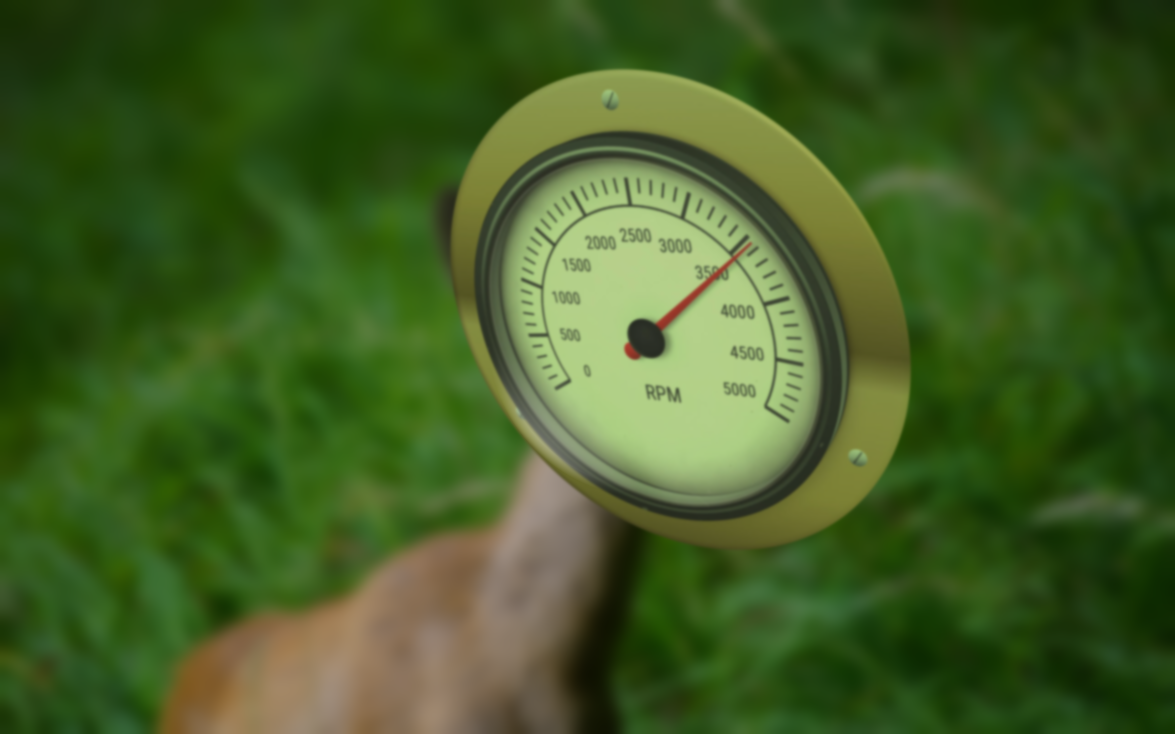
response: 3550; rpm
